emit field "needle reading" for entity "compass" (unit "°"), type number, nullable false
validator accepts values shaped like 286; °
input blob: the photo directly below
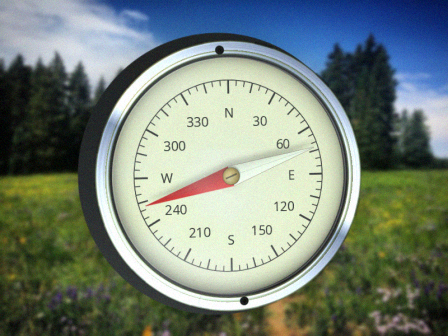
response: 252.5; °
